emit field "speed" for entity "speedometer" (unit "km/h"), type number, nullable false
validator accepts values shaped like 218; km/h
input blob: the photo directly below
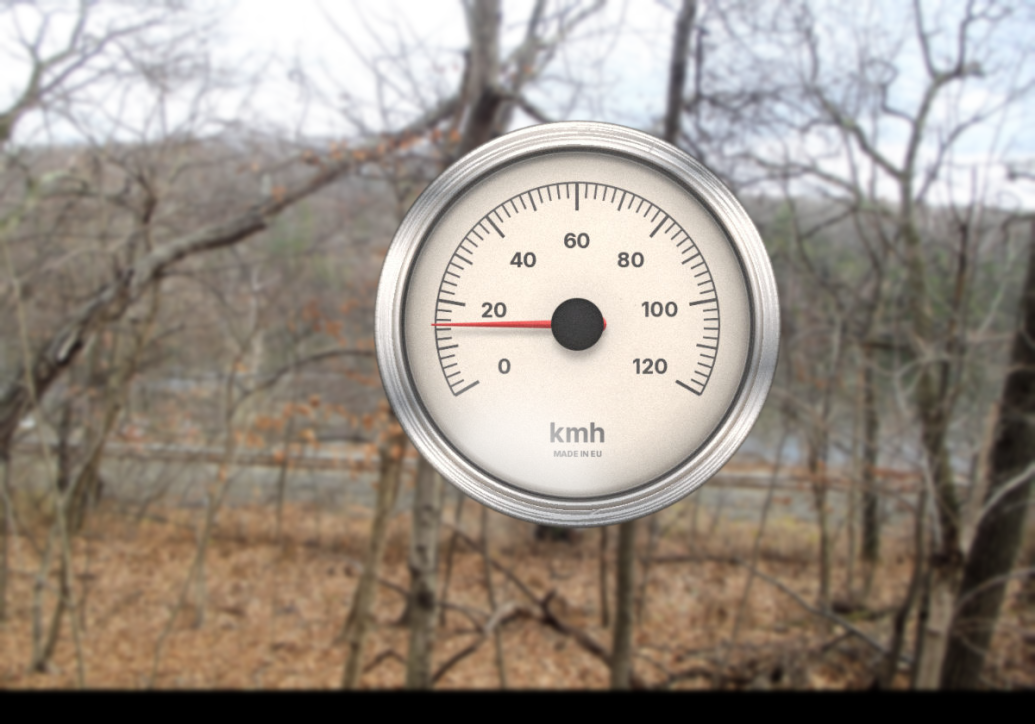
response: 15; km/h
